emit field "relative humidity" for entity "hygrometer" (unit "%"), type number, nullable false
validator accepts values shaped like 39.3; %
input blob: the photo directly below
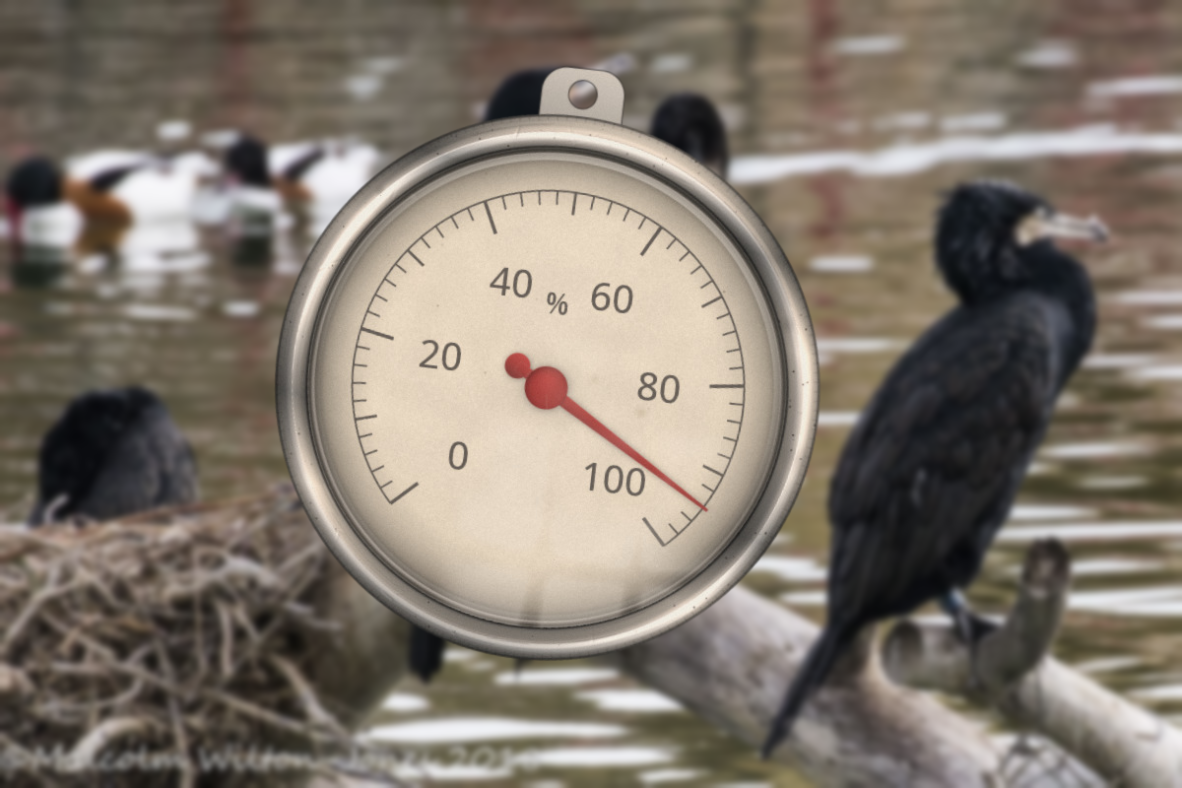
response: 94; %
